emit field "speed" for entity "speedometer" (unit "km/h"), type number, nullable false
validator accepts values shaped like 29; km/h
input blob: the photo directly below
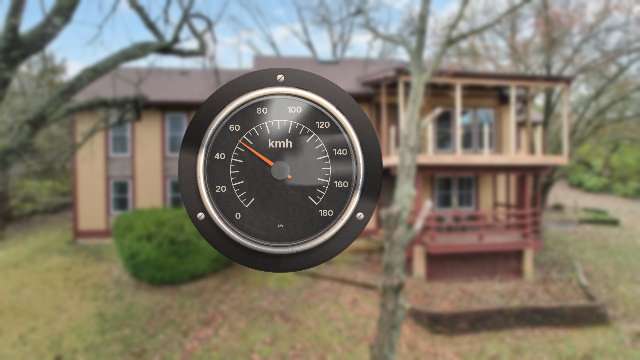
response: 55; km/h
